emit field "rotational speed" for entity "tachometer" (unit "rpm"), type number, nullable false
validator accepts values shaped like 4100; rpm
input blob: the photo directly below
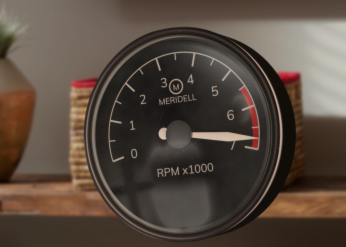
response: 6750; rpm
